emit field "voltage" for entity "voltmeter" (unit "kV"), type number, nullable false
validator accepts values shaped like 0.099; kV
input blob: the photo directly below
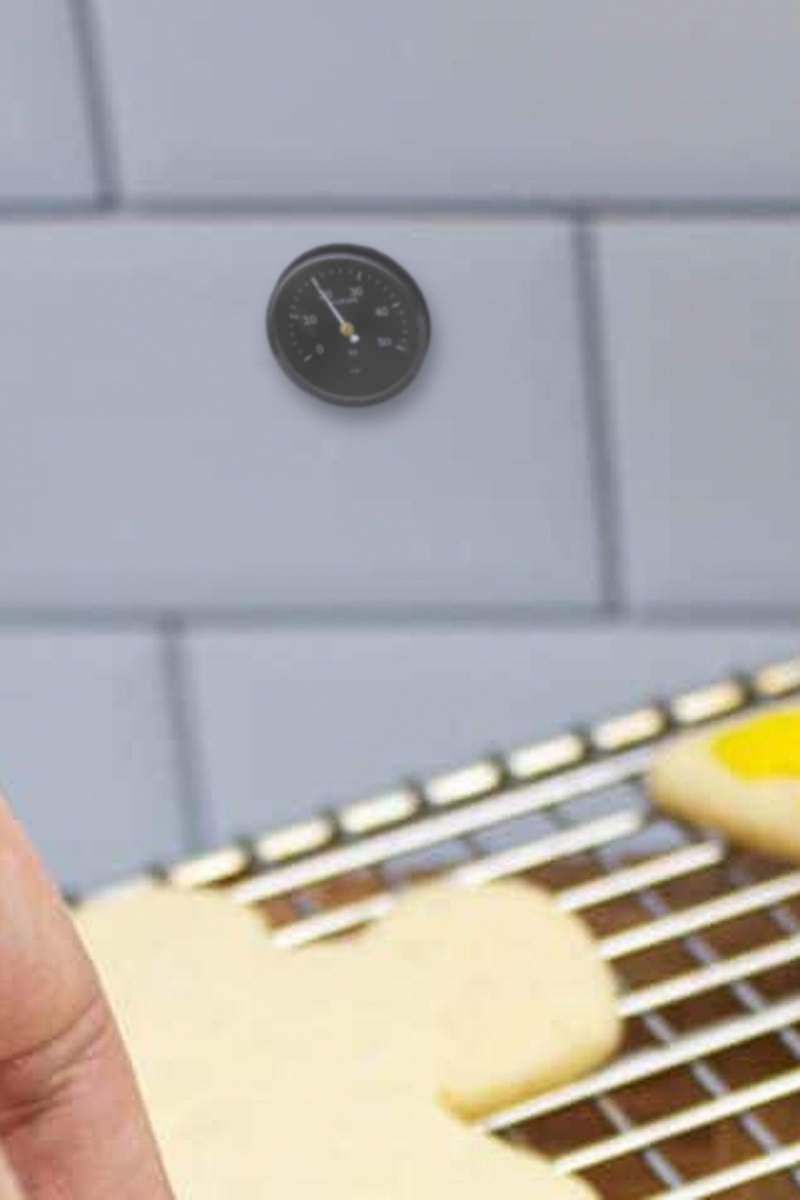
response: 20; kV
